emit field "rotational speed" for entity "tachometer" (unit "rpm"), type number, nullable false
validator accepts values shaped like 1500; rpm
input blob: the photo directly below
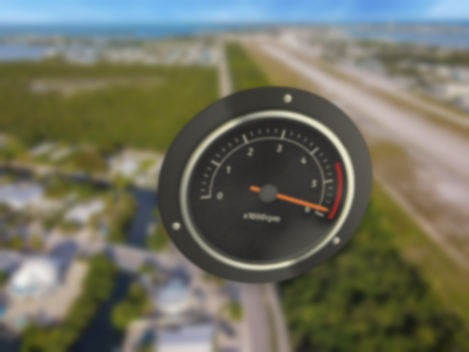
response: 5800; rpm
